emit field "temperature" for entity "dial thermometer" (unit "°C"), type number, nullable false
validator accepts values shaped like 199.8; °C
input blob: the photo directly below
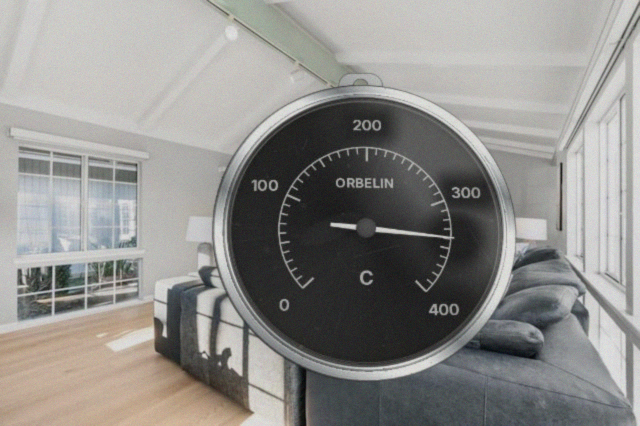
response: 340; °C
